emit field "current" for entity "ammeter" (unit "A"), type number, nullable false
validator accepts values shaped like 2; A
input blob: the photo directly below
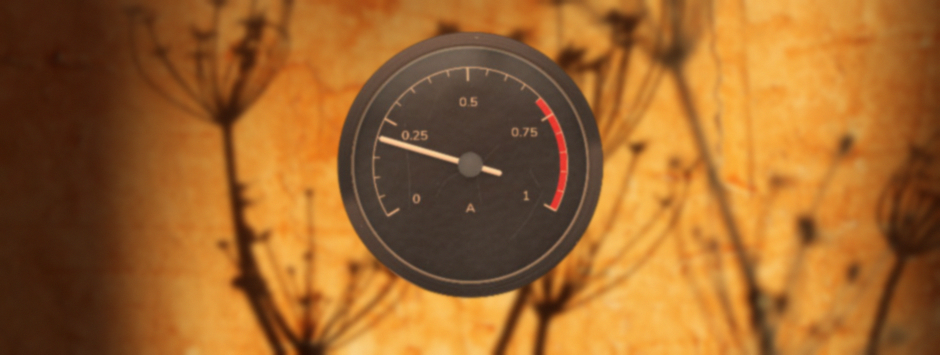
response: 0.2; A
